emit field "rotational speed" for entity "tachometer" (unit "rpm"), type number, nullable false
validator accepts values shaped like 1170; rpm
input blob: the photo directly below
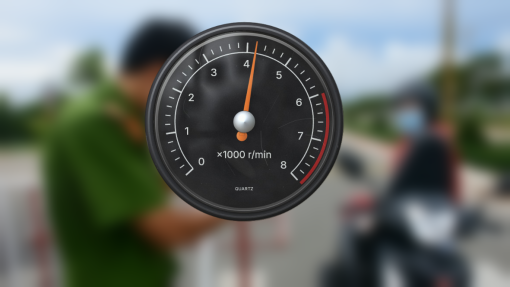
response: 4200; rpm
